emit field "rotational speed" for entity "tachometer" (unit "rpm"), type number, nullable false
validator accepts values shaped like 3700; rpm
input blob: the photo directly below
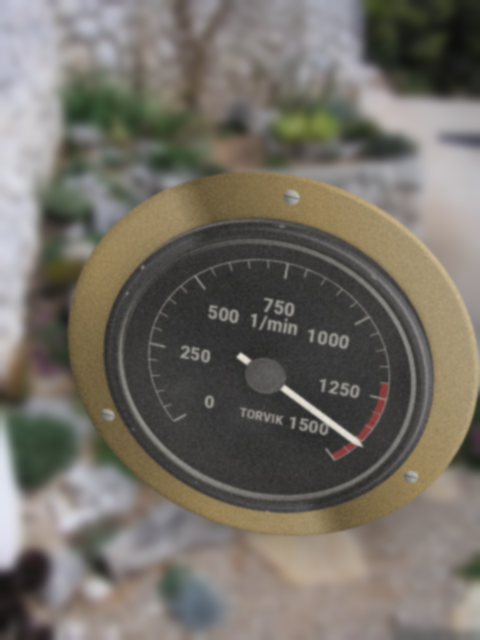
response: 1400; rpm
